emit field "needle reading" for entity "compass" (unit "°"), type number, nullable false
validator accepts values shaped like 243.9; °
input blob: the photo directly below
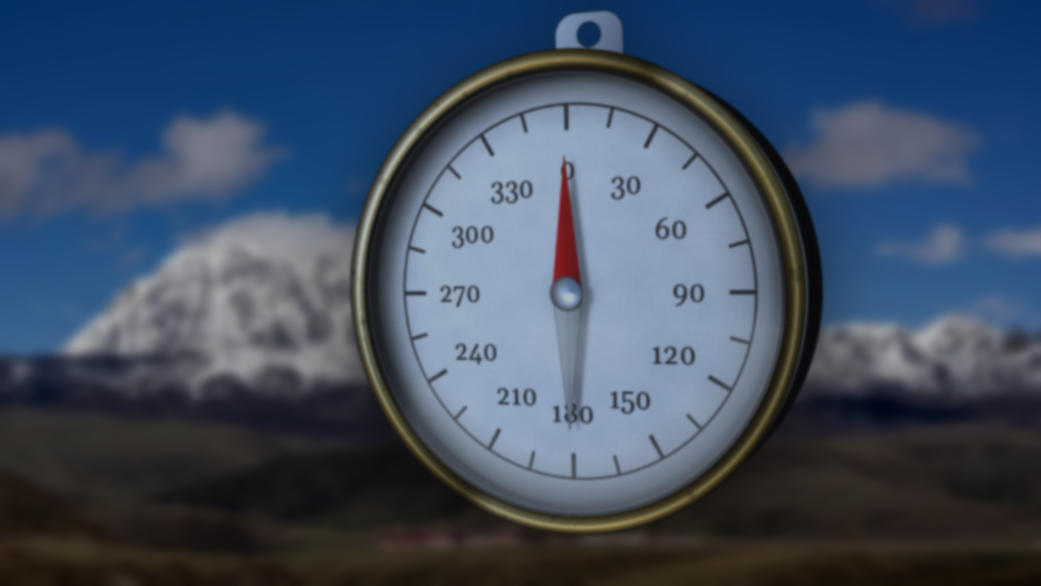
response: 0; °
